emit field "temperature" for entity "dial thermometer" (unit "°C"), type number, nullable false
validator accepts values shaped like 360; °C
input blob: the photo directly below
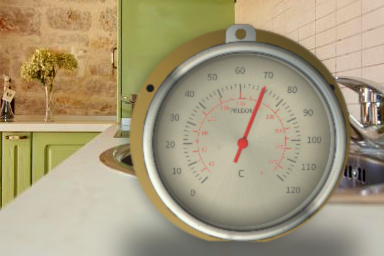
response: 70; °C
